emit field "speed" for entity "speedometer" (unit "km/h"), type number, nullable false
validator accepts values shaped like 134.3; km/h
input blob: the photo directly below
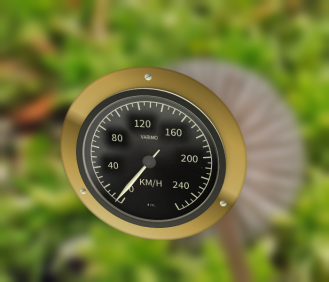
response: 5; km/h
